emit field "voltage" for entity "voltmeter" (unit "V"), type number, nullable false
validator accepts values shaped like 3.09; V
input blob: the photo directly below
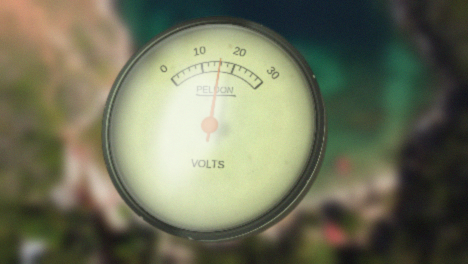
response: 16; V
